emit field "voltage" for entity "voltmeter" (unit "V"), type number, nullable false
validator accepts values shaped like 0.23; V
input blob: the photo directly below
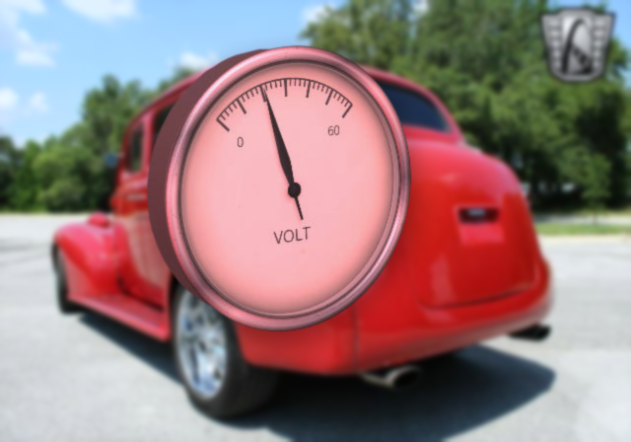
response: 20; V
